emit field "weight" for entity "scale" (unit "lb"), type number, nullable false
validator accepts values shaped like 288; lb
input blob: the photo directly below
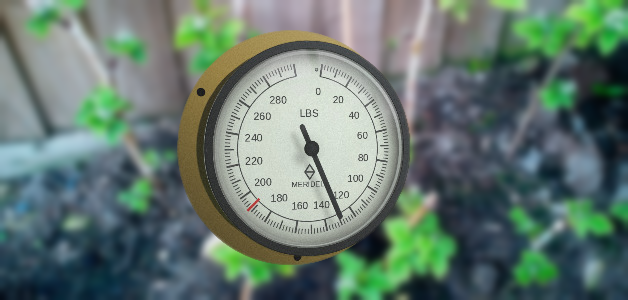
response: 130; lb
